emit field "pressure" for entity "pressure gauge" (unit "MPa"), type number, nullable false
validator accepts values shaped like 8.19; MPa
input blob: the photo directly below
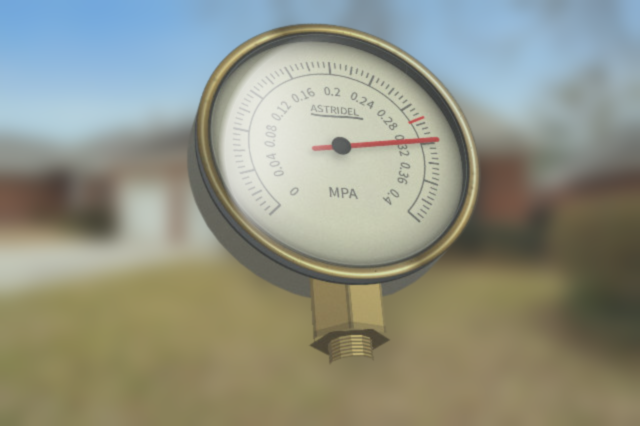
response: 0.32; MPa
